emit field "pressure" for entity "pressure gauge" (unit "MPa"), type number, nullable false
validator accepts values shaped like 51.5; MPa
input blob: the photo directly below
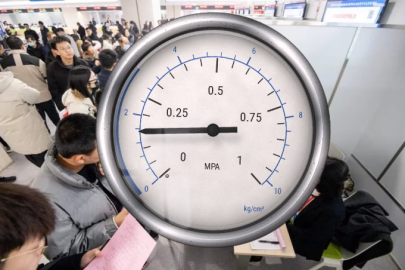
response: 0.15; MPa
